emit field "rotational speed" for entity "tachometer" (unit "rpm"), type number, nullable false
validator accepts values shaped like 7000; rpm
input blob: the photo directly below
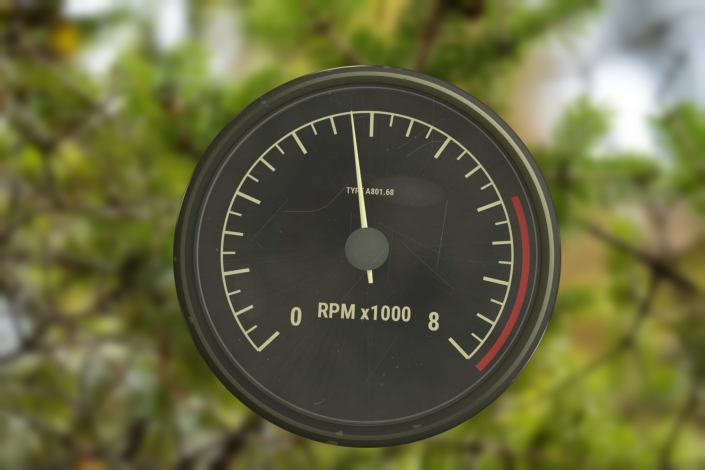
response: 3750; rpm
